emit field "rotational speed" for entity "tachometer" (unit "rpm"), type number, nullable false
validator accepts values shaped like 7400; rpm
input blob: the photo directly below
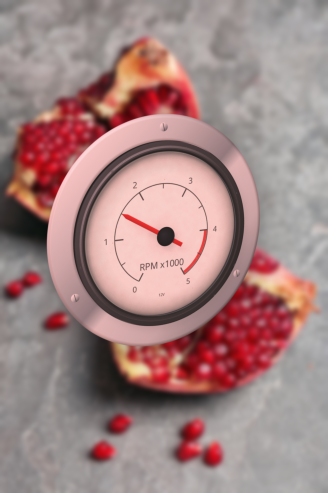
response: 1500; rpm
